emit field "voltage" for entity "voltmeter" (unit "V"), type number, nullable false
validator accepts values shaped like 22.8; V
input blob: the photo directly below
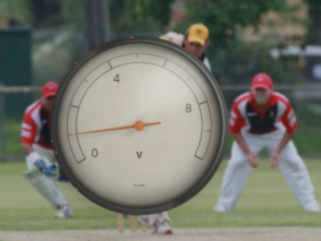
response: 1; V
